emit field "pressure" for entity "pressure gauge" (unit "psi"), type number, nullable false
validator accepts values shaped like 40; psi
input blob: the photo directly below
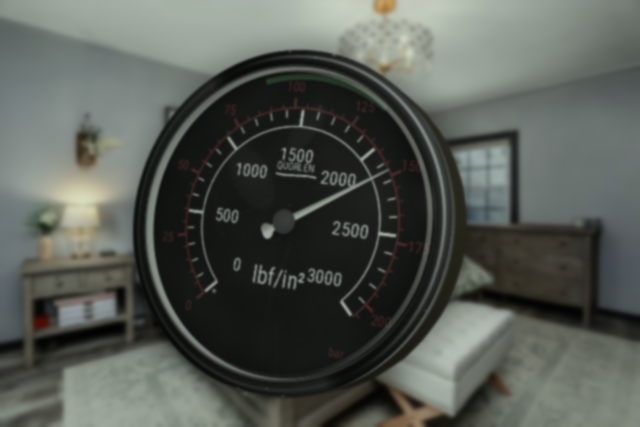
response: 2150; psi
